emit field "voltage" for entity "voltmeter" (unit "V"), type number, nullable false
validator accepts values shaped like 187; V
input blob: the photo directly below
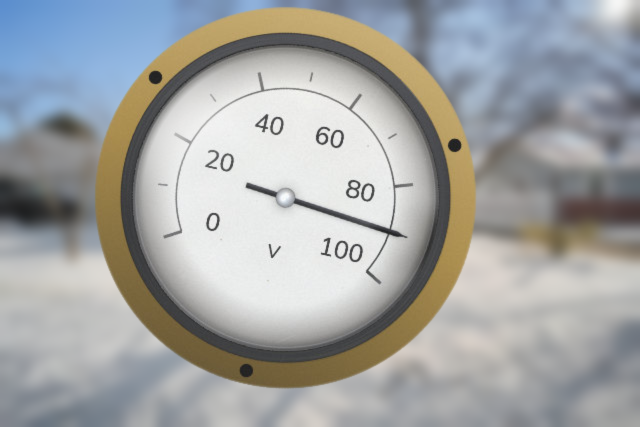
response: 90; V
